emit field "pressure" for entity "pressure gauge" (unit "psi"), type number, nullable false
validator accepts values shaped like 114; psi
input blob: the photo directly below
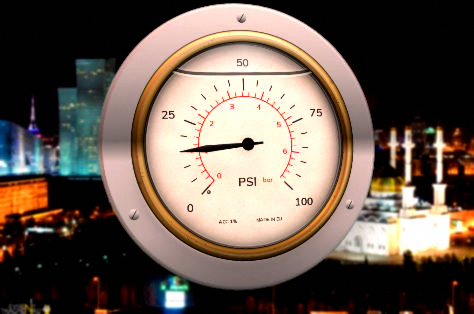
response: 15; psi
